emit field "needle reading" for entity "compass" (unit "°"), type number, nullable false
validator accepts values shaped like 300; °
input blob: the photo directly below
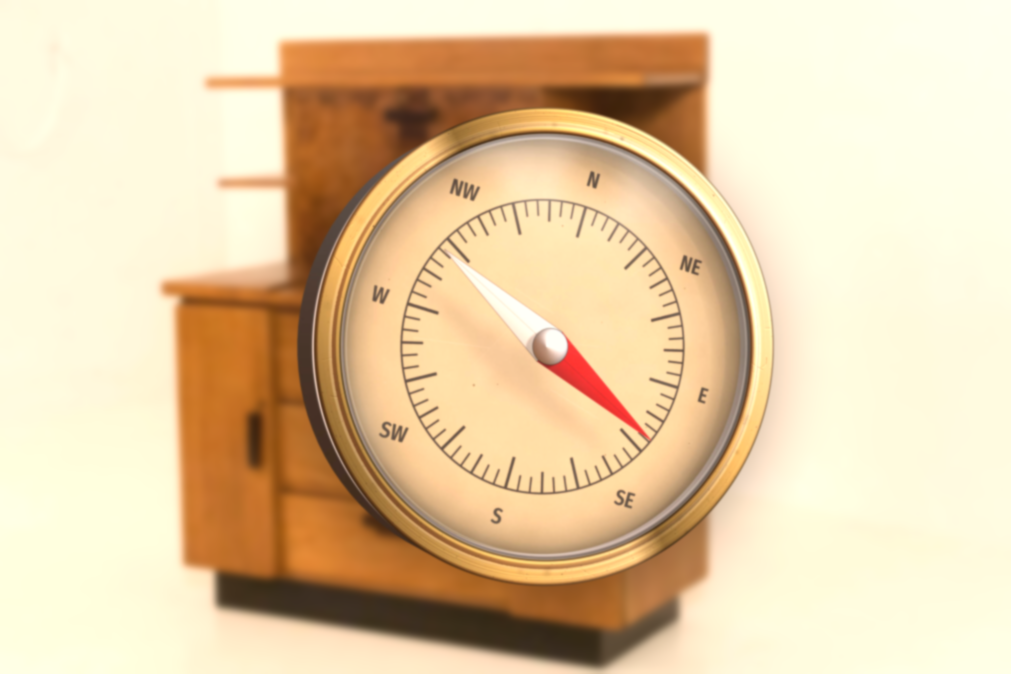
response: 115; °
